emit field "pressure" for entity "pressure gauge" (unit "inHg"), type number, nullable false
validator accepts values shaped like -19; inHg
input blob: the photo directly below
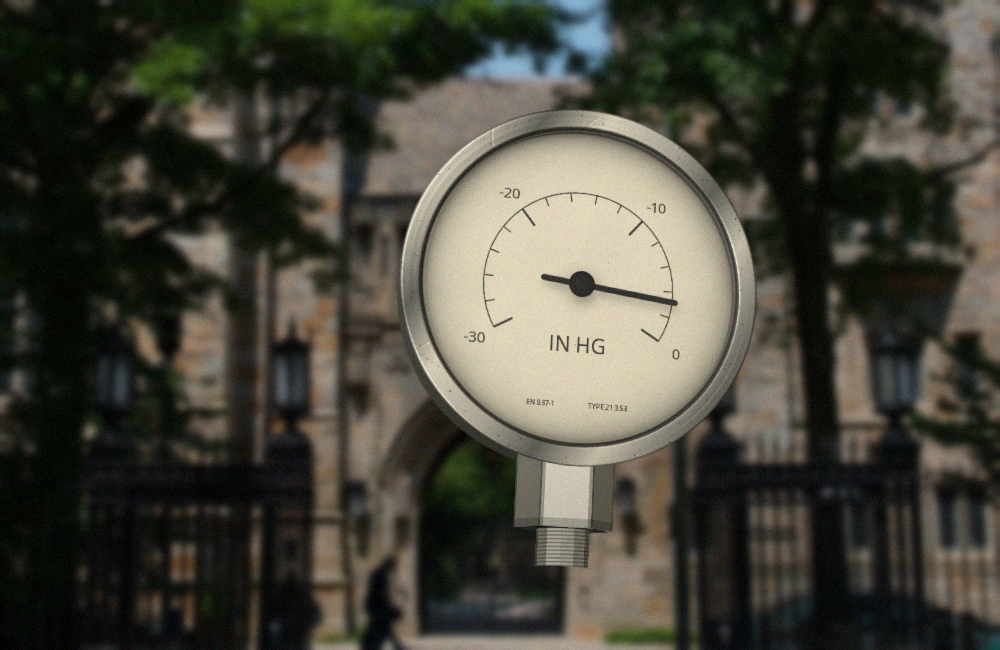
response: -3; inHg
